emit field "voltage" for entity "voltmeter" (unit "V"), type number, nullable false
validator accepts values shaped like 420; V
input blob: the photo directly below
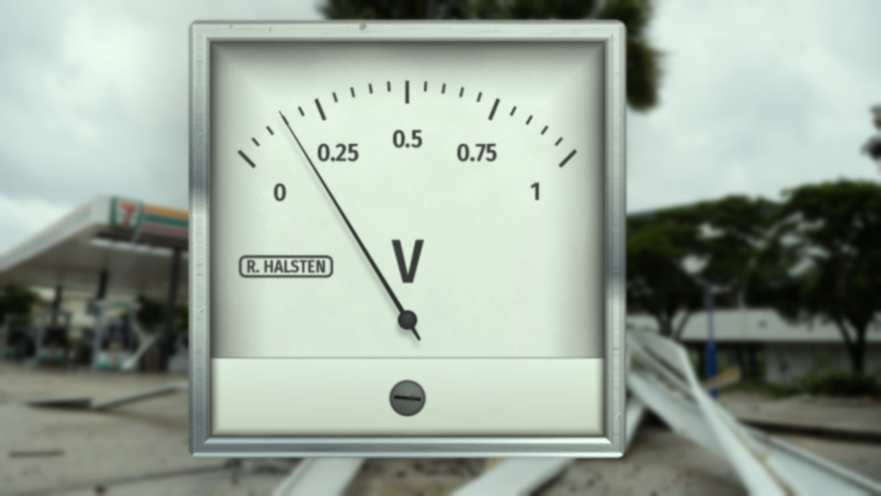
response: 0.15; V
